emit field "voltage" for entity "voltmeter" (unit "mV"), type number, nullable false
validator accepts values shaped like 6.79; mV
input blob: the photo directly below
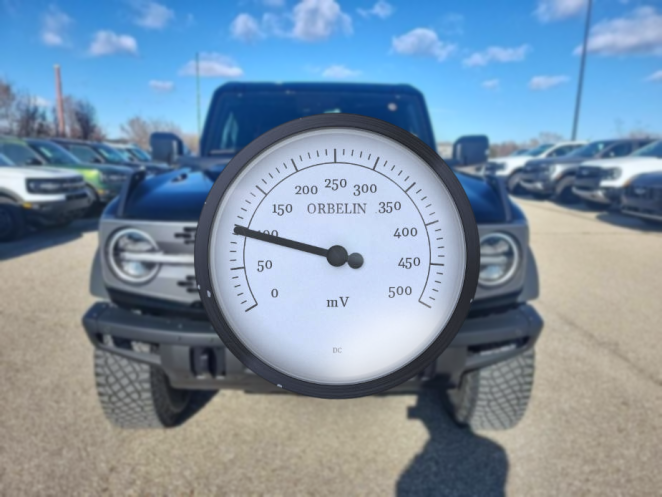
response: 95; mV
